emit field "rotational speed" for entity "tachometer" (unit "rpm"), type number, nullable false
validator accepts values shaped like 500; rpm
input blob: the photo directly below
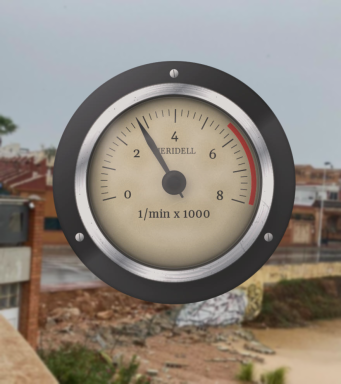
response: 2800; rpm
